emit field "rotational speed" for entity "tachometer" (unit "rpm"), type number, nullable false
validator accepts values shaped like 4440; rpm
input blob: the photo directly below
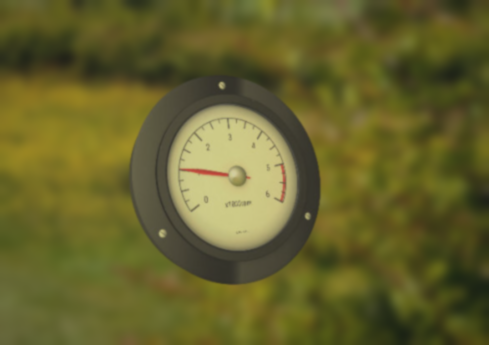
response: 1000; rpm
